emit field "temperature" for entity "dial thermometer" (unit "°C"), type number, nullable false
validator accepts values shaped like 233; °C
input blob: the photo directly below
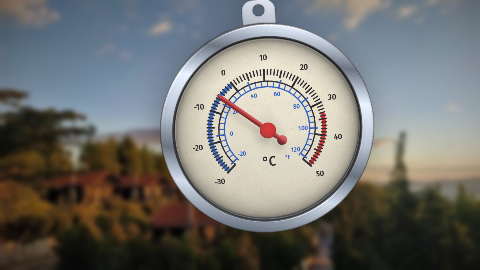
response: -5; °C
